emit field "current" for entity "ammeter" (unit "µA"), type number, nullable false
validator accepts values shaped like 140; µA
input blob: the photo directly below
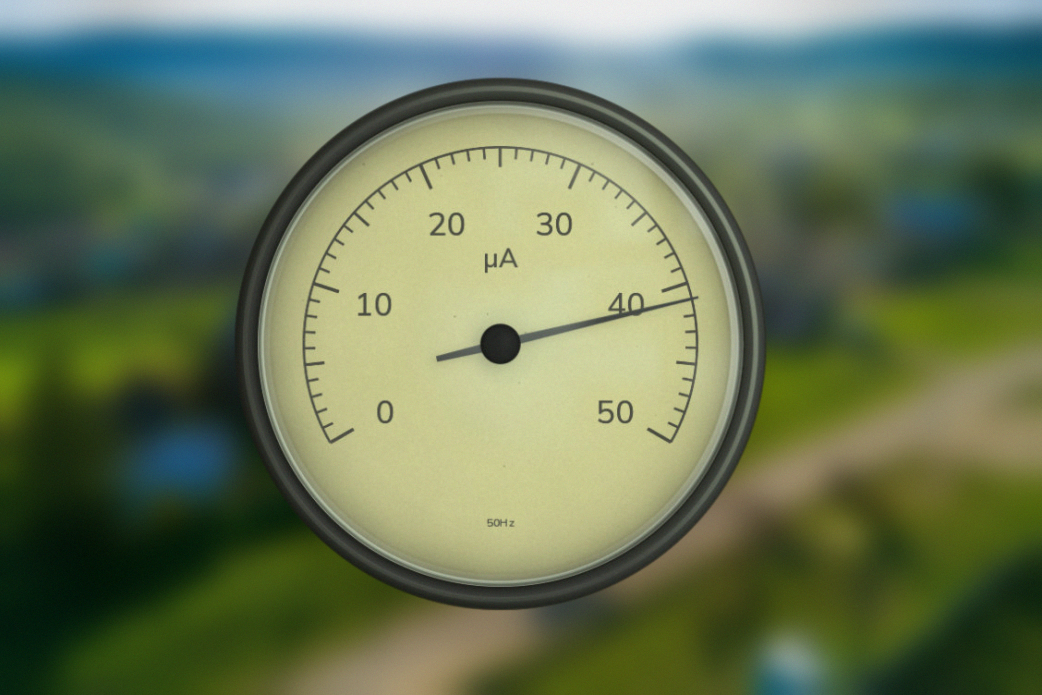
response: 41; µA
